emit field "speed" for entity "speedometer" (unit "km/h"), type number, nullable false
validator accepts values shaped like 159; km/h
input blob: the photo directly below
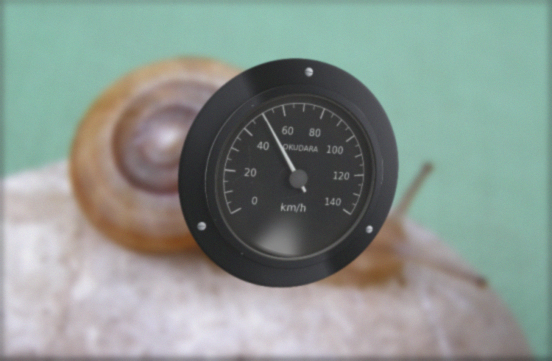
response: 50; km/h
